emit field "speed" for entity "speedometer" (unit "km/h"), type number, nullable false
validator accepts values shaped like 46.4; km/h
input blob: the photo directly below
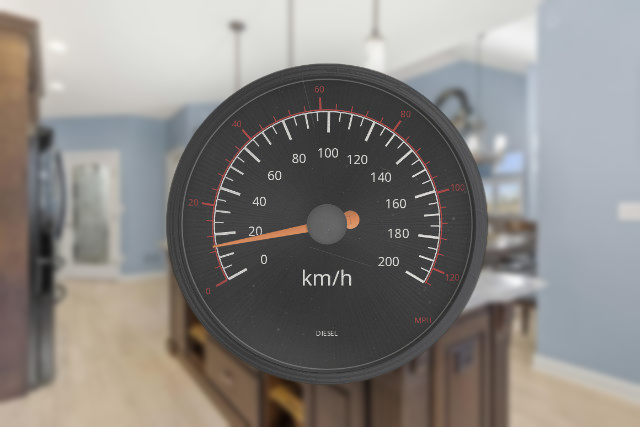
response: 15; km/h
